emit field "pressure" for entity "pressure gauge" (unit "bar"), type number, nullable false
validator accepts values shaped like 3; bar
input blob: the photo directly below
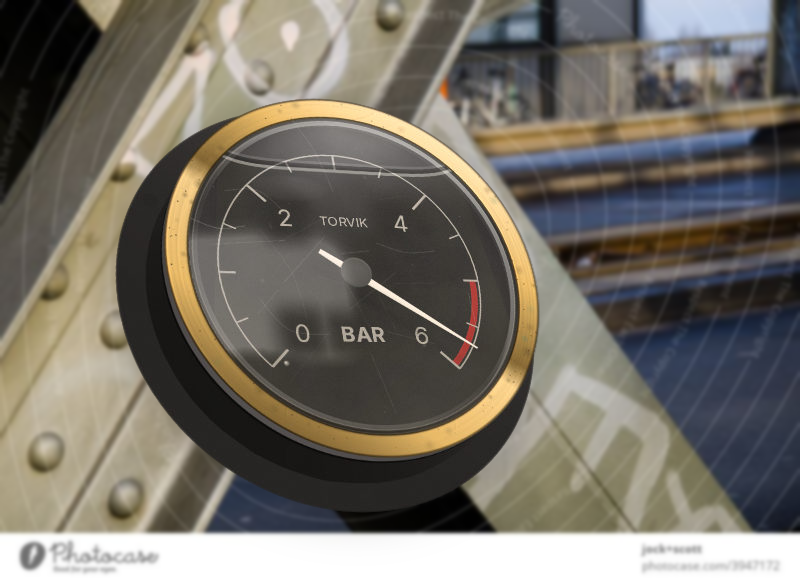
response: 5.75; bar
